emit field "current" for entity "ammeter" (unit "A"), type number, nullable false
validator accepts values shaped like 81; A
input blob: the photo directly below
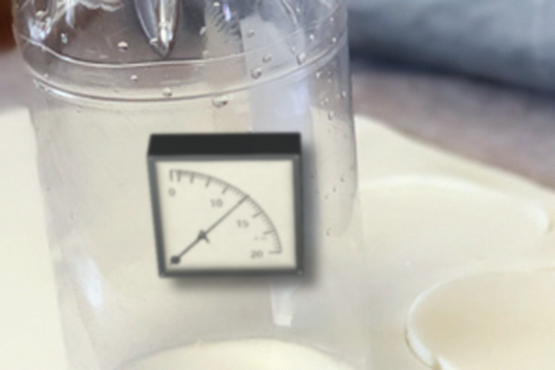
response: 12.5; A
